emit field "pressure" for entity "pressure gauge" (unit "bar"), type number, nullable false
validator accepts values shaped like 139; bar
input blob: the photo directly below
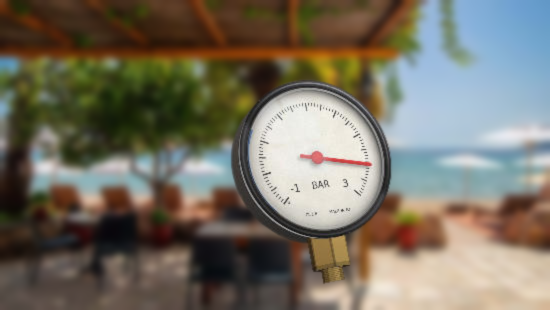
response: 2.5; bar
